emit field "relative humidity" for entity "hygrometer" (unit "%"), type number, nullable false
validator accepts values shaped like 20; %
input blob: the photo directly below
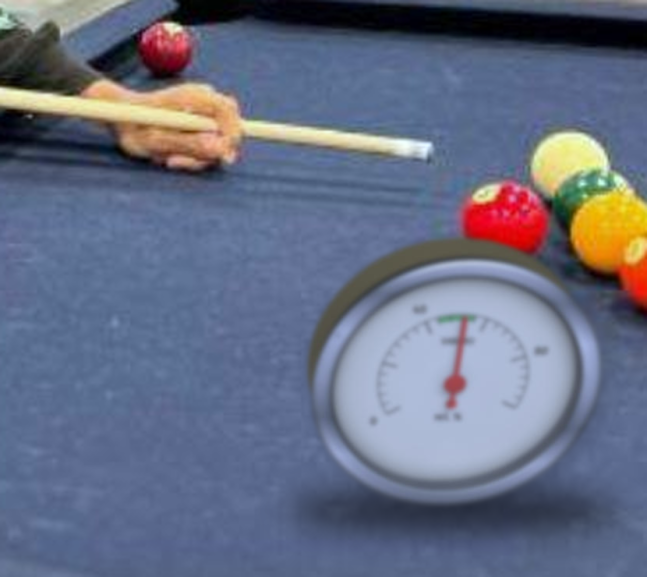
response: 52; %
